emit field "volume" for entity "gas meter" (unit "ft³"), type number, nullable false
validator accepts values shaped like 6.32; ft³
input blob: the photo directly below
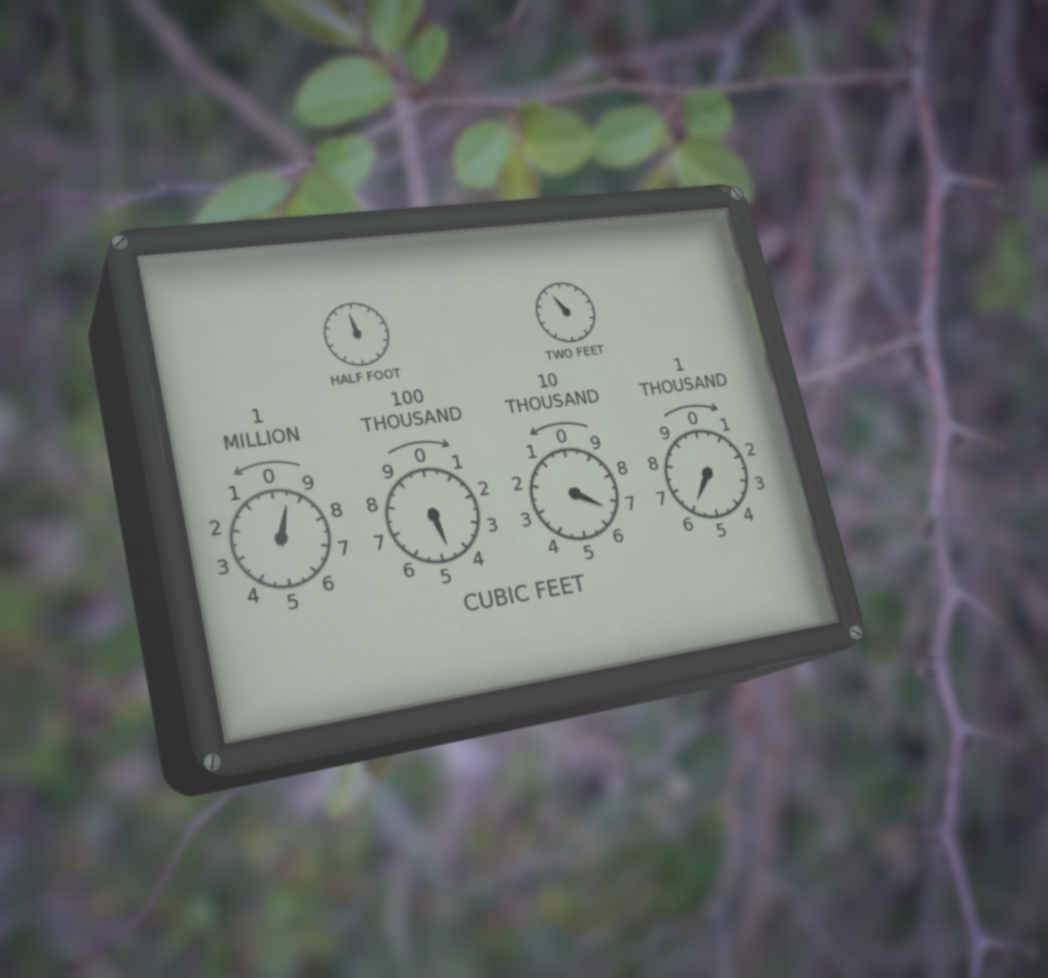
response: 946600; ft³
